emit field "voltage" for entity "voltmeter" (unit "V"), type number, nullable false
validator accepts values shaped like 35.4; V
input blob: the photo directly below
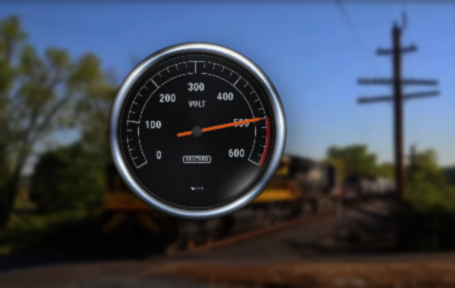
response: 500; V
